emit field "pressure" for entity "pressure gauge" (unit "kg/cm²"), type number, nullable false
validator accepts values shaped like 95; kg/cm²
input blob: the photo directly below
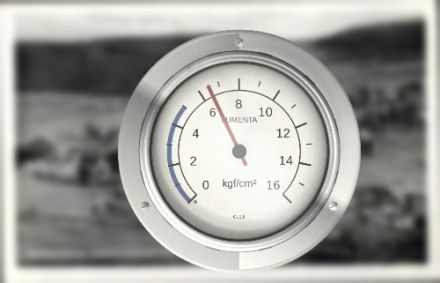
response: 6.5; kg/cm²
